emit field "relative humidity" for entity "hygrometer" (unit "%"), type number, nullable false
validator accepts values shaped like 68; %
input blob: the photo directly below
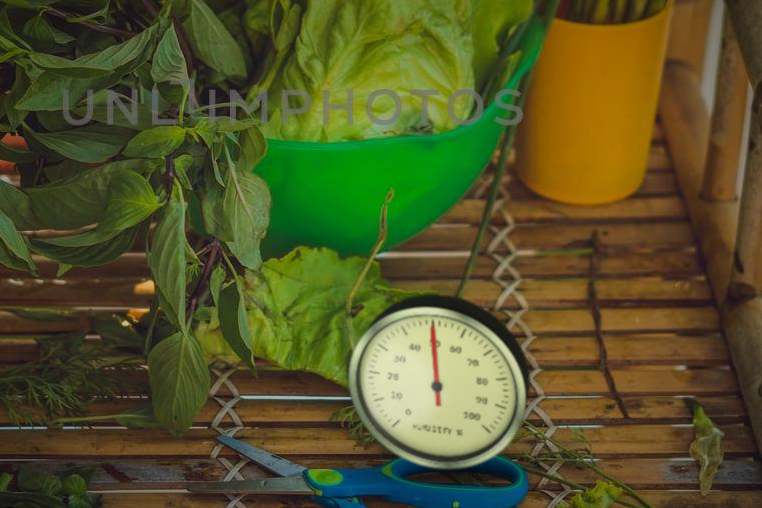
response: 50; %
